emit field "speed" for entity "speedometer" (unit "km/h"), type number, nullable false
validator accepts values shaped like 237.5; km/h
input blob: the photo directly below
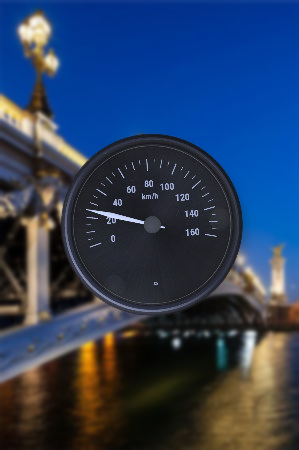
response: 25; km/h
